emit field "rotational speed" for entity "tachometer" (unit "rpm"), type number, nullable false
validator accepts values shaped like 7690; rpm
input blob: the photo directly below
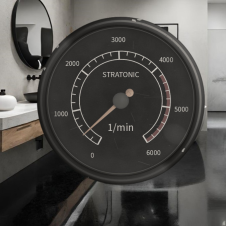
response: 400; rpm
